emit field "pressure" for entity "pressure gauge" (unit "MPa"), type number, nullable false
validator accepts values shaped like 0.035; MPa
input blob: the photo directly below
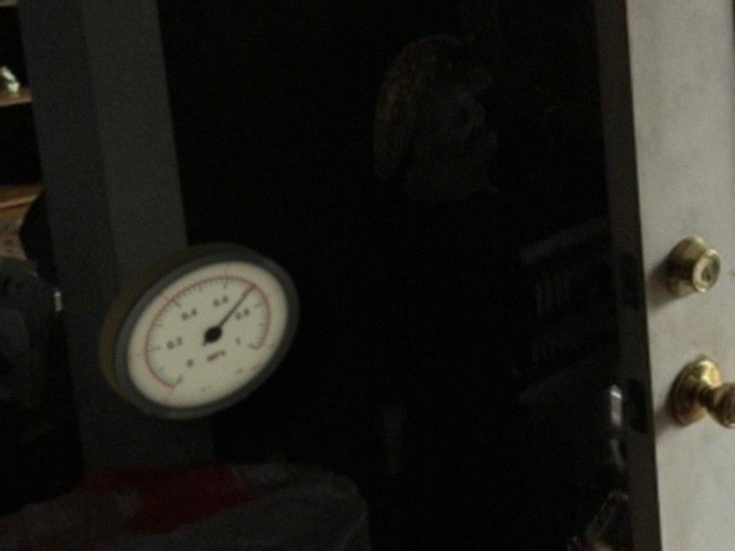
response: 0.7; MPa
